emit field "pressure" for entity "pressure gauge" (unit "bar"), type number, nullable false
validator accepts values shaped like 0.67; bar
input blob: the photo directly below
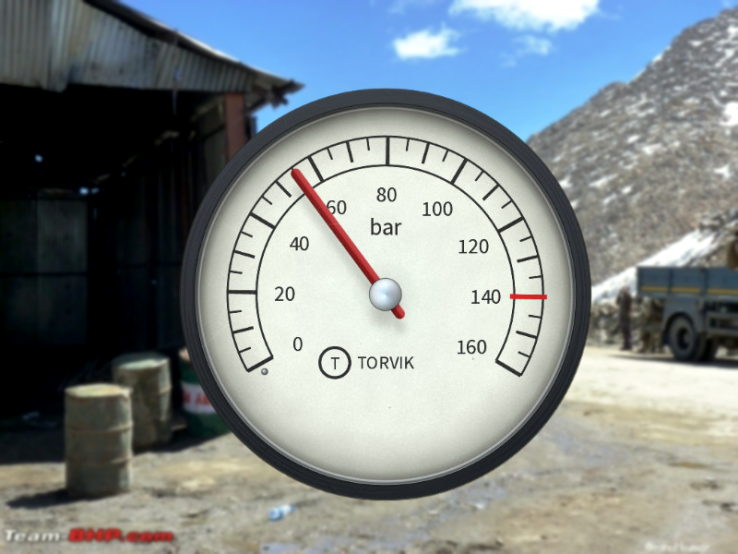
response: 55; bar
